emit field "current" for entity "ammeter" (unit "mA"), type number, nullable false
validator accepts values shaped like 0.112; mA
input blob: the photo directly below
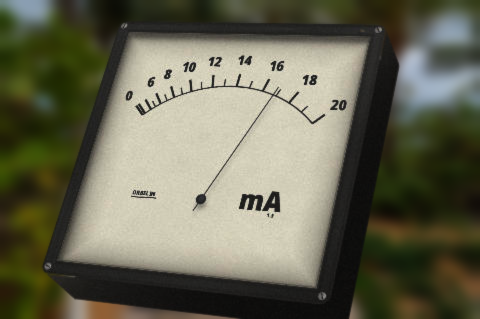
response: 17; mA
